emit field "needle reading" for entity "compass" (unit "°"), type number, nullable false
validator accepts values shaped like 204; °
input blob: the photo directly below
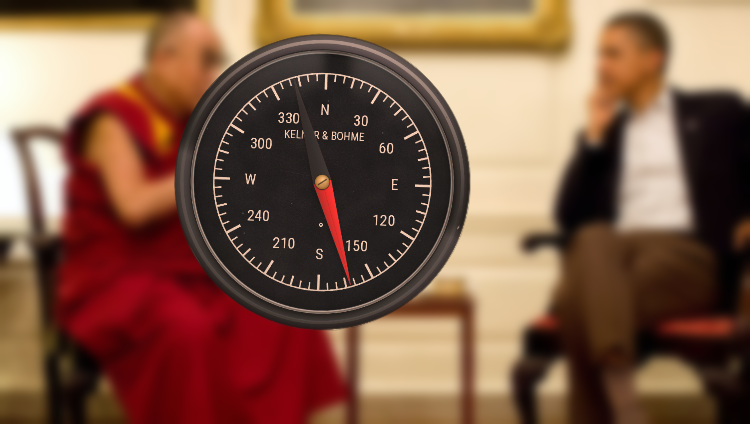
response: 162.5; °
